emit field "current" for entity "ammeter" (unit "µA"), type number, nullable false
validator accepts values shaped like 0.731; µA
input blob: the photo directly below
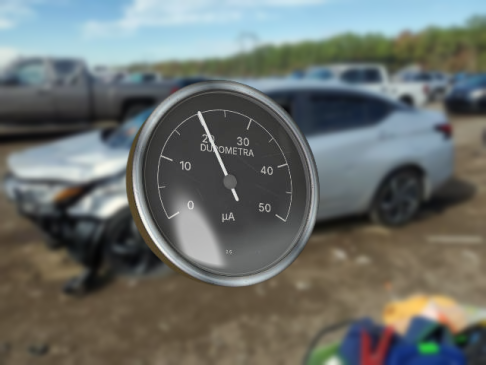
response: 20; µA
